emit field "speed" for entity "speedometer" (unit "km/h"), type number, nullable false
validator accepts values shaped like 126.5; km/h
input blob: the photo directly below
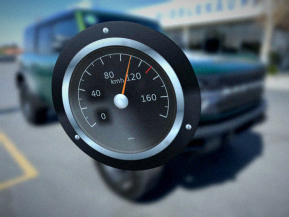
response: 110; km/h
